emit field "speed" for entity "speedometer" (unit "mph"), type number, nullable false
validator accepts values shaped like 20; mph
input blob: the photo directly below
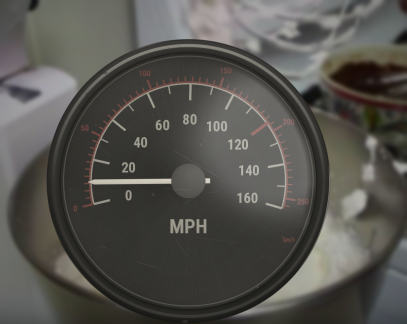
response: 10; mph
